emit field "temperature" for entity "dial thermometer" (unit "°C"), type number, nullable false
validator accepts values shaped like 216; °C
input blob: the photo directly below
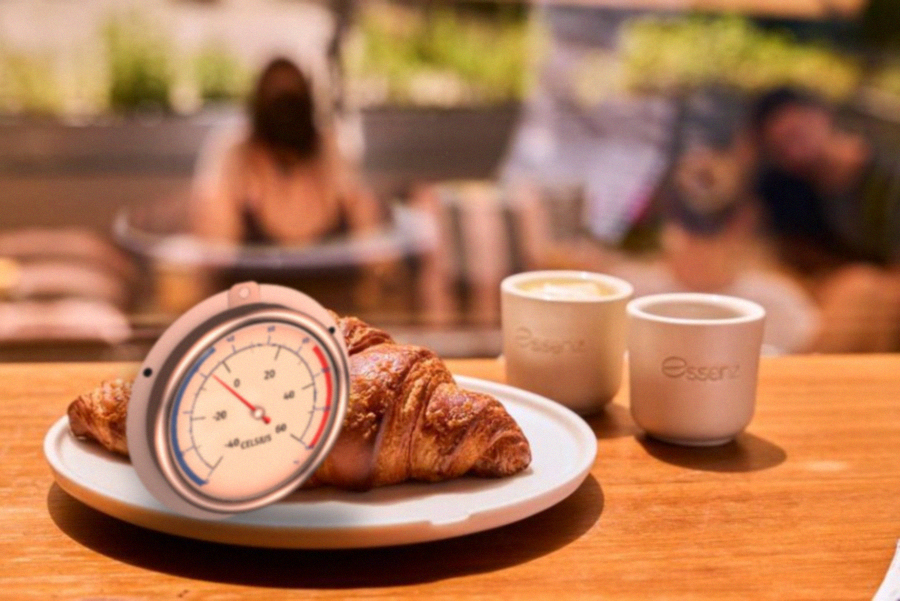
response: -5; °C
